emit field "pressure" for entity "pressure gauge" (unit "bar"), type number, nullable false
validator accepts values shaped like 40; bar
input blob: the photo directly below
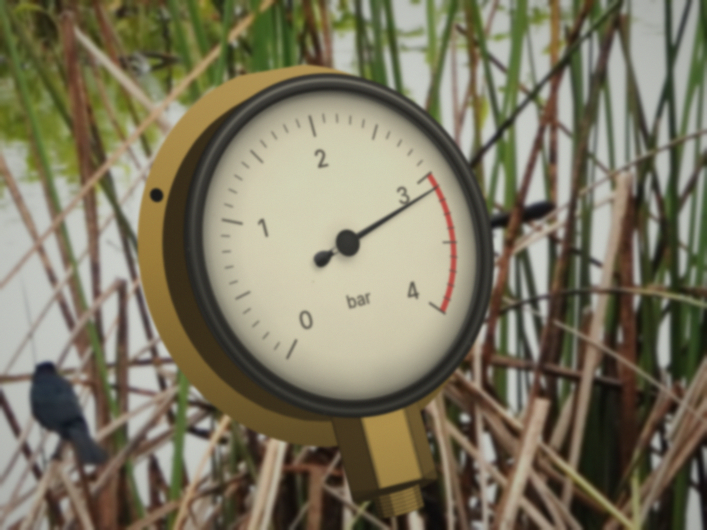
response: 3.1; bar
